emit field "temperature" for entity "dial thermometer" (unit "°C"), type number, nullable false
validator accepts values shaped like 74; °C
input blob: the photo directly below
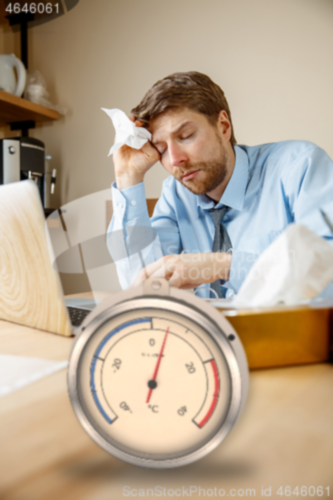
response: 5; °C
